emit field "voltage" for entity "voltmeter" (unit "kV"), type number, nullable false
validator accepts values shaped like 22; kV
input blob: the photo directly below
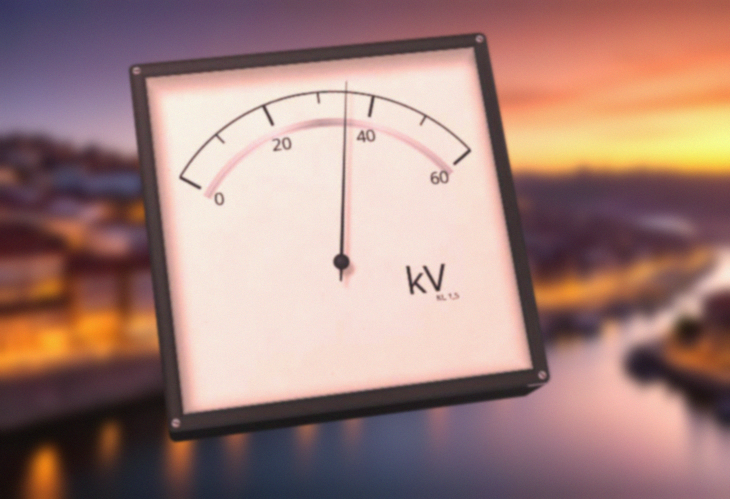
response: 35; kV
